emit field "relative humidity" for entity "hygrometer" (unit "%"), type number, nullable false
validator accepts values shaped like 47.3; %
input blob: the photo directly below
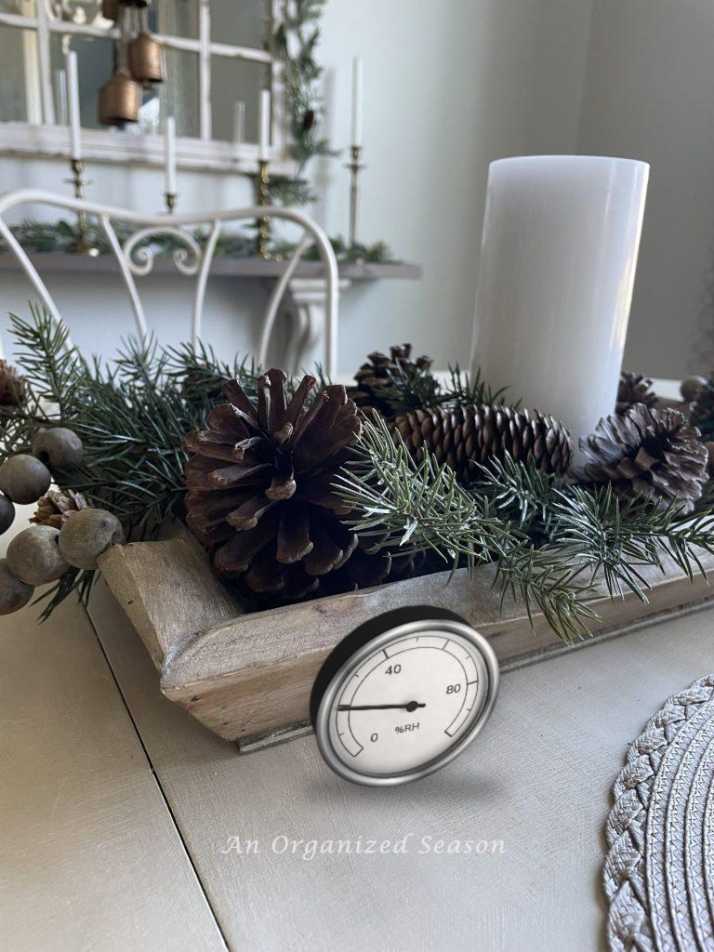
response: 20; %
